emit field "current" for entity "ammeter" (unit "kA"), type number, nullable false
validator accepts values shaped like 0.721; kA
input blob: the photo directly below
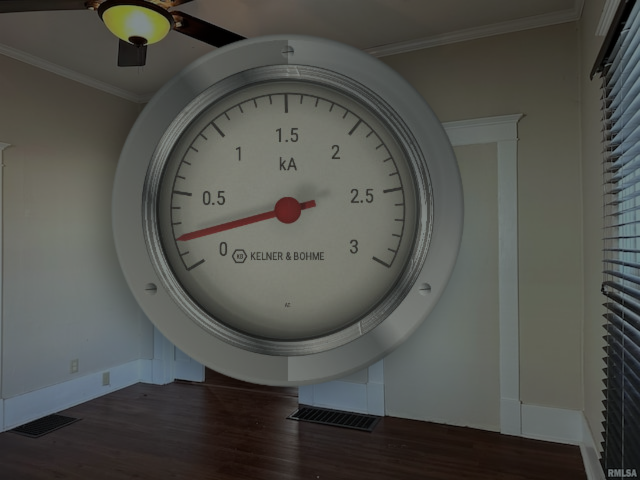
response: 0.2; kA
